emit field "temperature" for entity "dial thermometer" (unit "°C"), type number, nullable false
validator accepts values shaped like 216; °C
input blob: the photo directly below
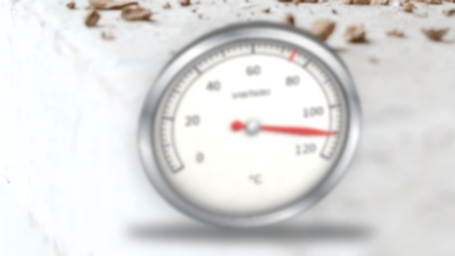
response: 110; °C
